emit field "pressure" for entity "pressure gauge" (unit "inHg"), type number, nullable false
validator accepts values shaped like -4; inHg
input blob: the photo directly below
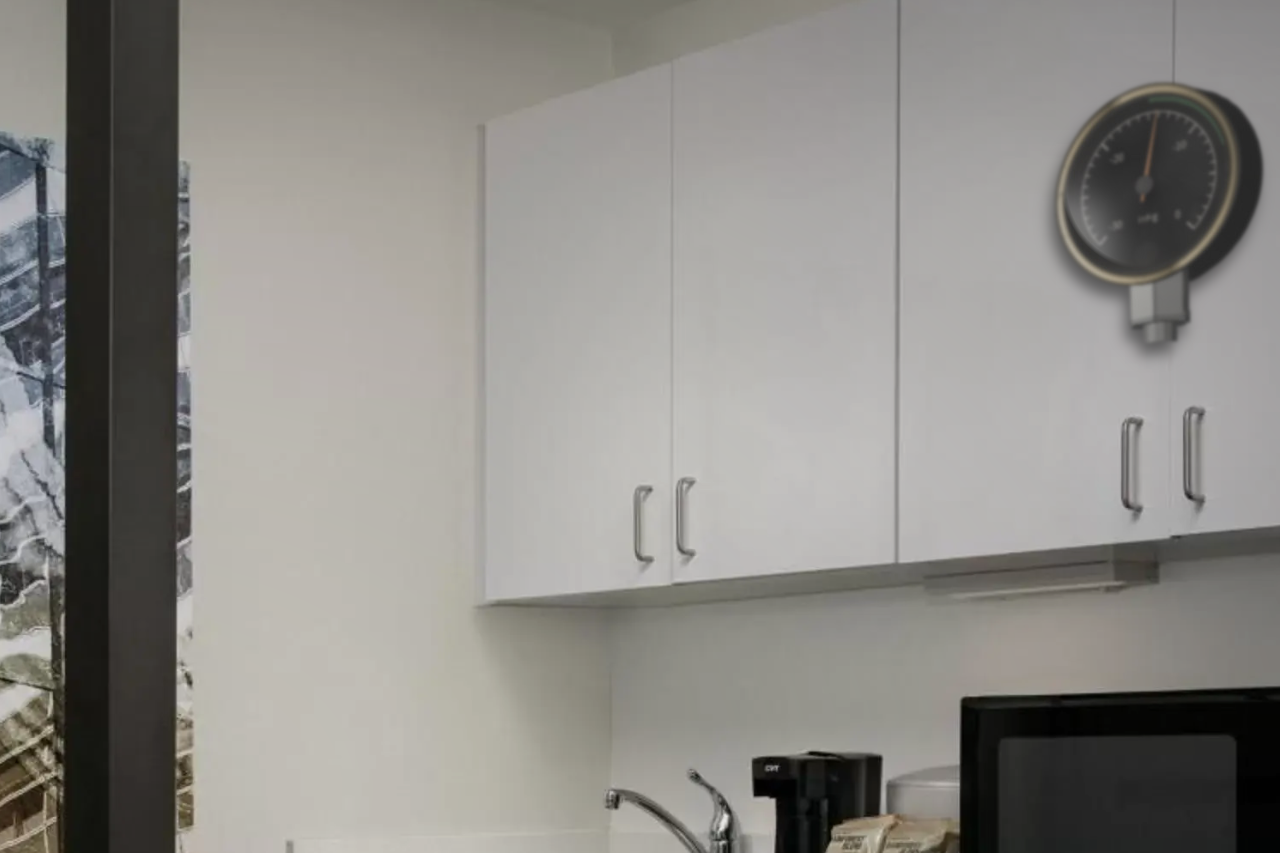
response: -14; inHg
